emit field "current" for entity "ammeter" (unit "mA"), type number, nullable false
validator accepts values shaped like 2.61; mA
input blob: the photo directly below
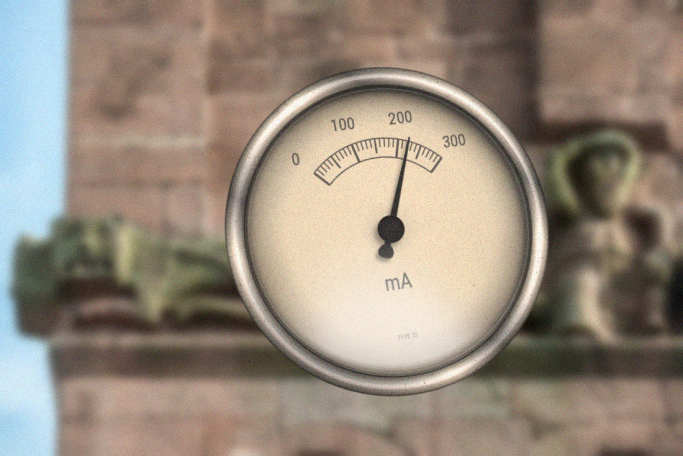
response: 220; mA
